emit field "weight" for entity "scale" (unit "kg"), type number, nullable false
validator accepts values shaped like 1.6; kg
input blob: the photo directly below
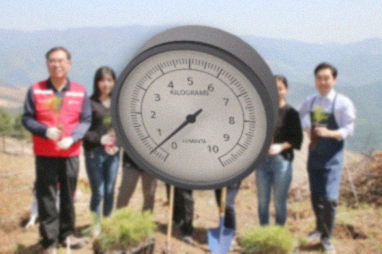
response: 0.5; kg
